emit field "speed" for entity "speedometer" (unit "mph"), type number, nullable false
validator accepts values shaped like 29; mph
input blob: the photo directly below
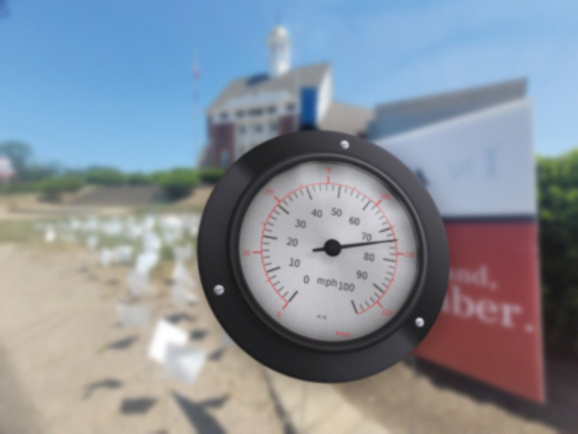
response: 74; mph
